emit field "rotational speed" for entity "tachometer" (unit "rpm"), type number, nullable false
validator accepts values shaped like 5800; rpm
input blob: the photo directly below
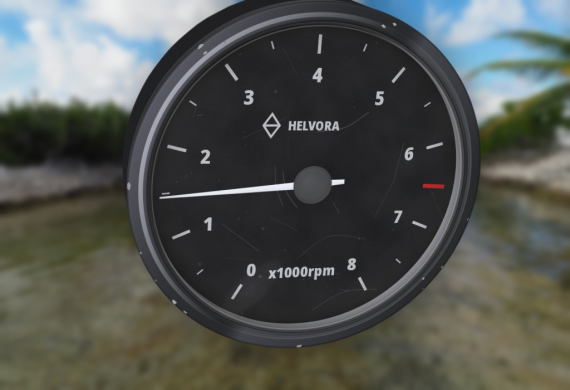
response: 1500; rpm
